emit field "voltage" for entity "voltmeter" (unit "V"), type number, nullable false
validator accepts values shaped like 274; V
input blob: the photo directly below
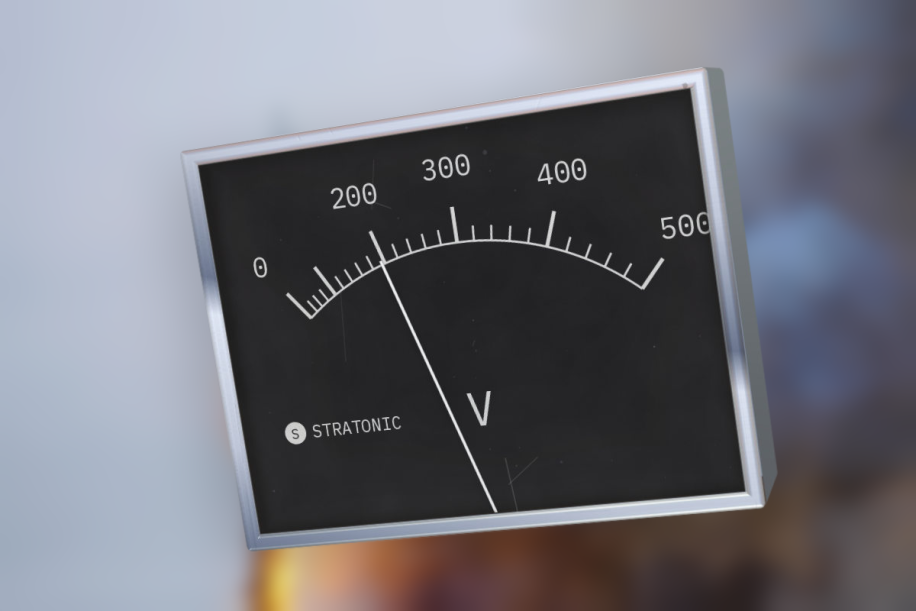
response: 200; V
